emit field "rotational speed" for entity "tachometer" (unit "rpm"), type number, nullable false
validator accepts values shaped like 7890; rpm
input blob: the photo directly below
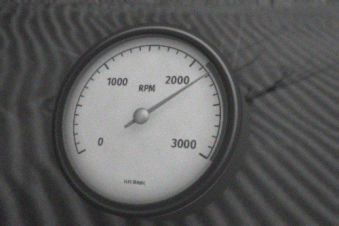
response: 2200; rpm
